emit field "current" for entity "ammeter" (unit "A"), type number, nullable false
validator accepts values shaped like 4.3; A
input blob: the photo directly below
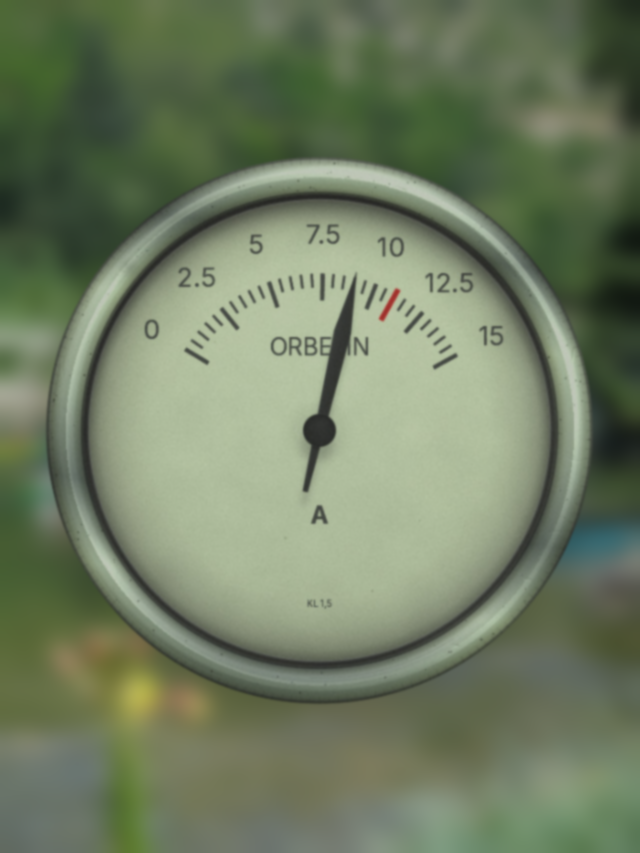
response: 9; A
